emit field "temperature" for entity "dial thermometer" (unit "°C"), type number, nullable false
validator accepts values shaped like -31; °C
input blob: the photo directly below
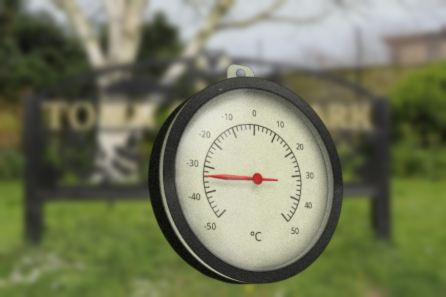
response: -34; °C
